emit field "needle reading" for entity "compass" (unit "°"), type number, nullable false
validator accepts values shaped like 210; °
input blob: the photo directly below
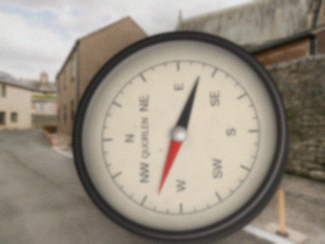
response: 290; °
